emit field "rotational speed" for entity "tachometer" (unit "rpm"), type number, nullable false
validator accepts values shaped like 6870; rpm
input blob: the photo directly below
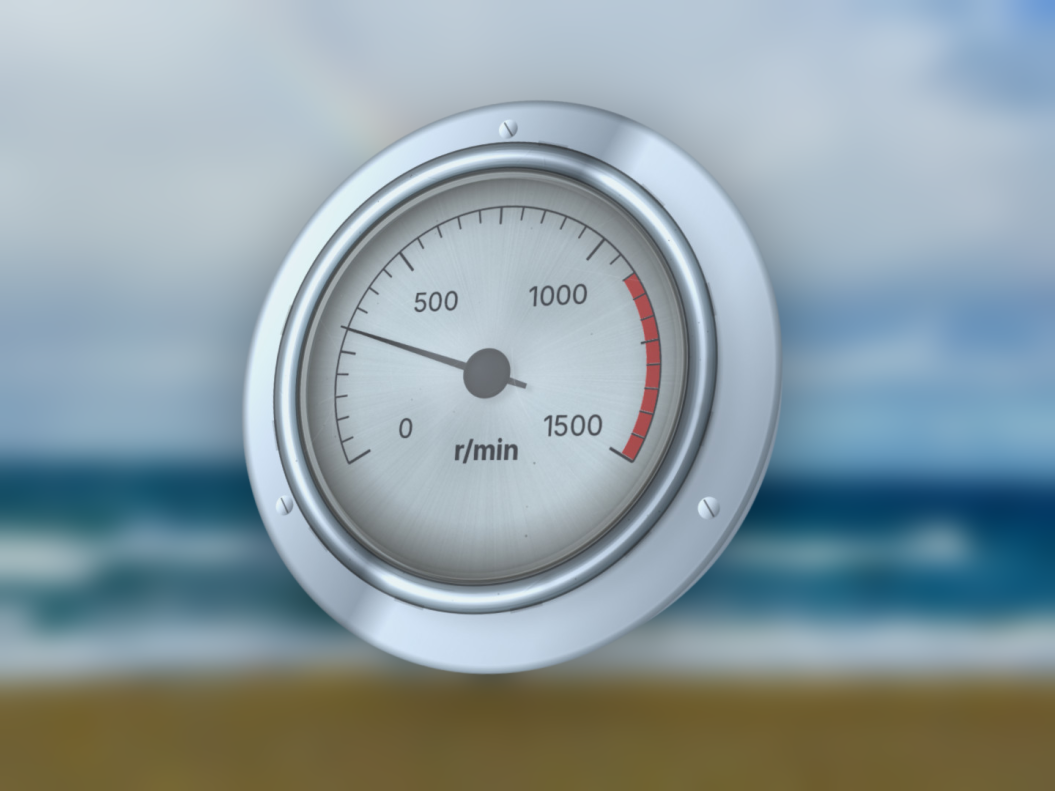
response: 300; rpm
